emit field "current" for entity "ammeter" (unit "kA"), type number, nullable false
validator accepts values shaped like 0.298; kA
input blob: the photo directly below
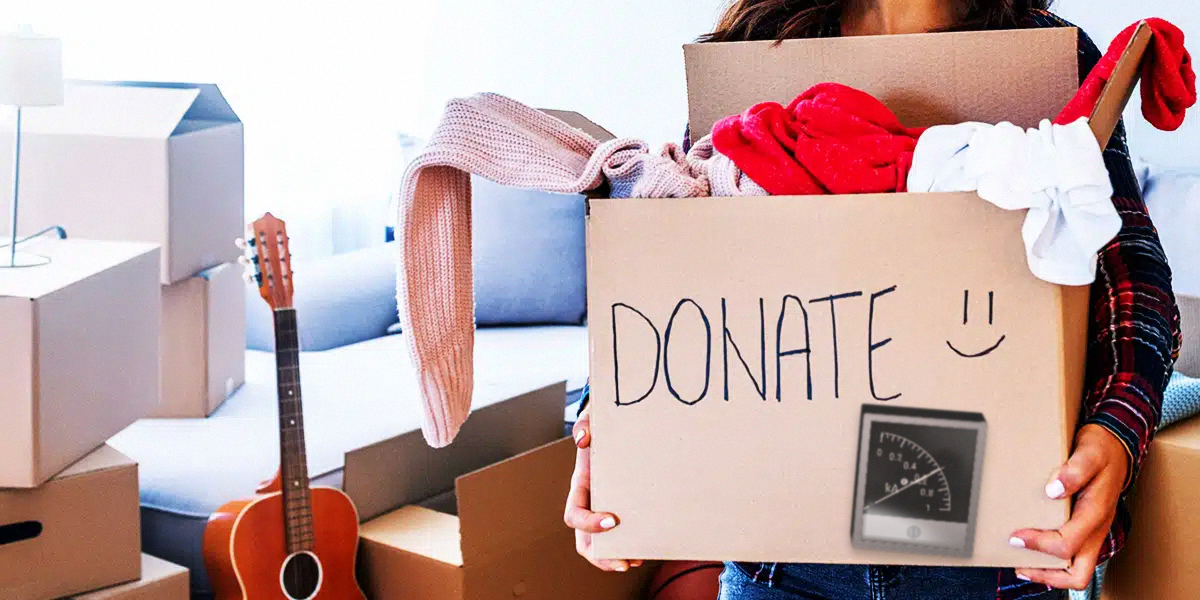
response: 0.6; kA
